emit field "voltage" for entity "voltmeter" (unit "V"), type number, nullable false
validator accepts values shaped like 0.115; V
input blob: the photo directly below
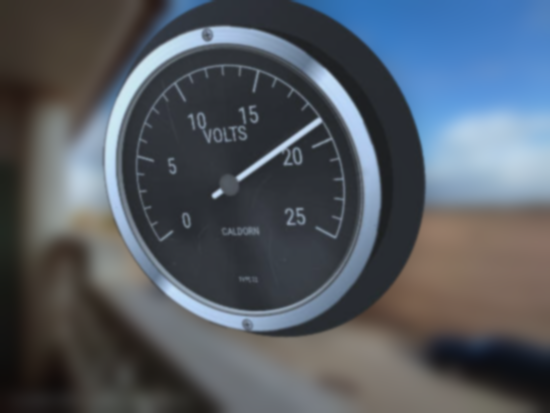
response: 19; V
